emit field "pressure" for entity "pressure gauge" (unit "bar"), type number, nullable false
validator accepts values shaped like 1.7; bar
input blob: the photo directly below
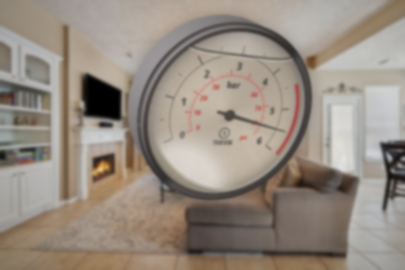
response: 5.5; bar
